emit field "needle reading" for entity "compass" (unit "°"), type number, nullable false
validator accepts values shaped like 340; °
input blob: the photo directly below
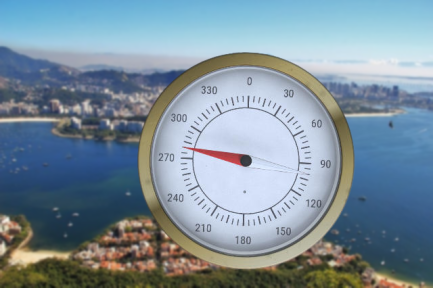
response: 280; °
